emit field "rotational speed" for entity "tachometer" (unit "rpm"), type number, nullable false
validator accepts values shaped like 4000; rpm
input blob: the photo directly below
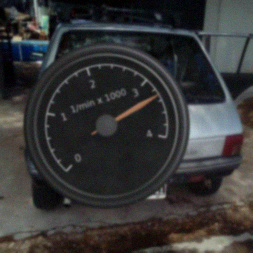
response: 3300; rpm
